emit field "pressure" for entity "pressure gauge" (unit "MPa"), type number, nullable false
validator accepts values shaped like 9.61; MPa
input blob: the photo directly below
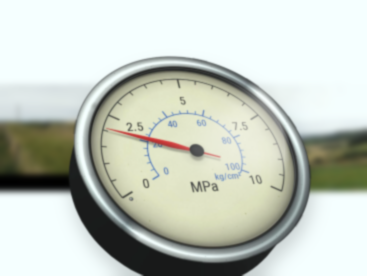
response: 2; MPa
